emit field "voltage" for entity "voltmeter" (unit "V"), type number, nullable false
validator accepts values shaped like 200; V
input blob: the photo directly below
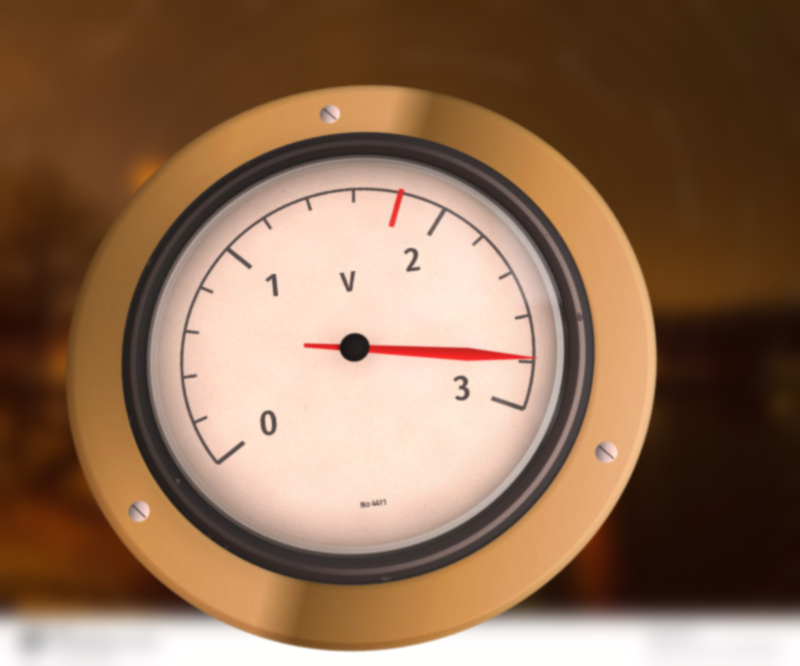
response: 2.8; V
